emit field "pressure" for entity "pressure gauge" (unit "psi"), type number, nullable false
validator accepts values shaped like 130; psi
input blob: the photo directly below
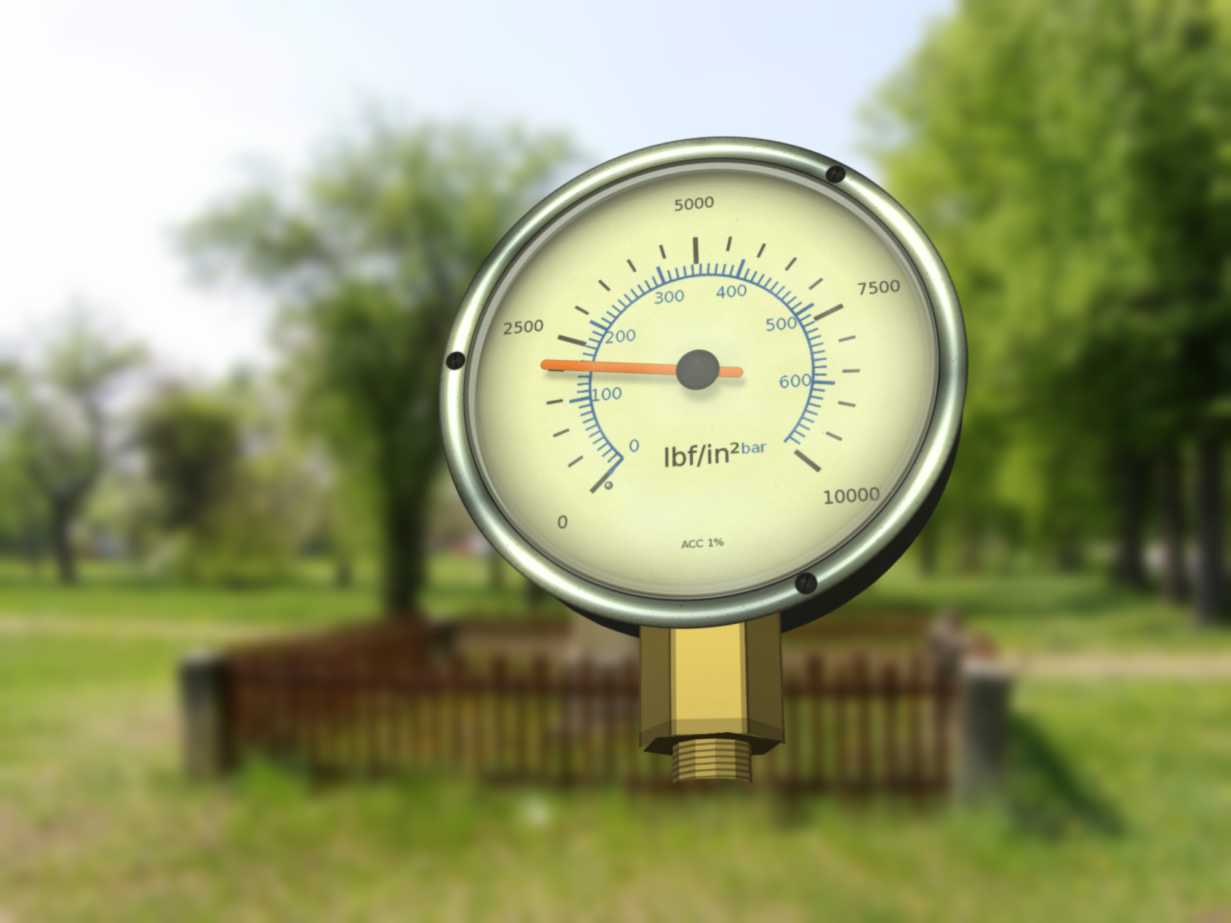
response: 2000; psi
